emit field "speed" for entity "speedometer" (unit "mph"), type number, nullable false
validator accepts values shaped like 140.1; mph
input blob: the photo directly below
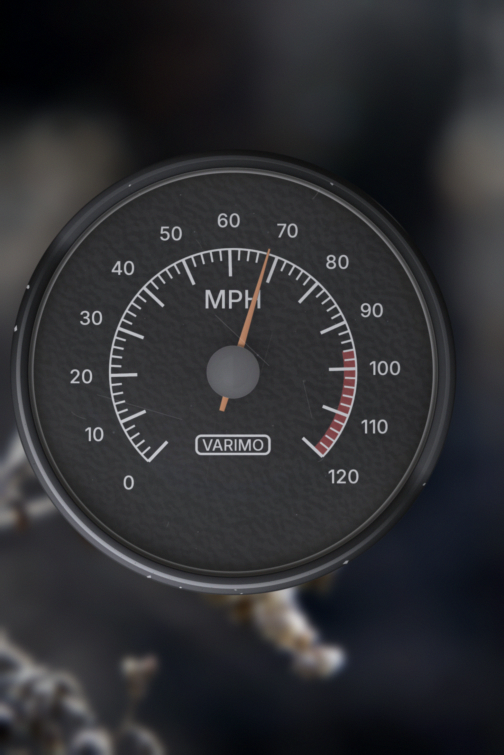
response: 68; mph
